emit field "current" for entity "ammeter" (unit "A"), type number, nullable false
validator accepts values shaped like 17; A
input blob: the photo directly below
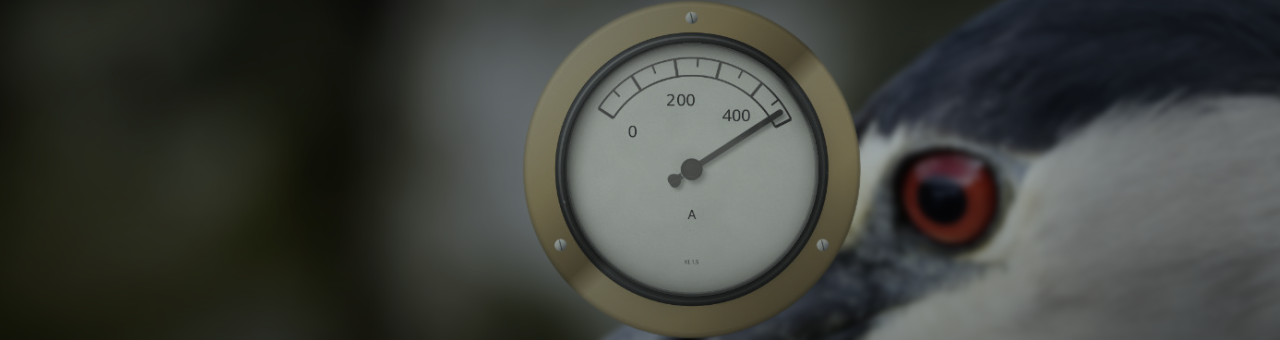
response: 475; A
